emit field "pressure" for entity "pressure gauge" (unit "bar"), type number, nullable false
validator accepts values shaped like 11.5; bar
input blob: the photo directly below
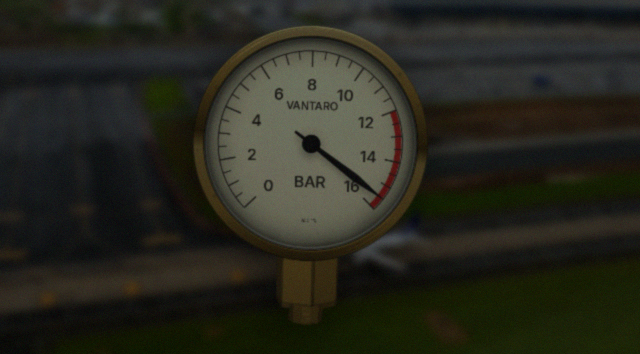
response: 15.5; bar
